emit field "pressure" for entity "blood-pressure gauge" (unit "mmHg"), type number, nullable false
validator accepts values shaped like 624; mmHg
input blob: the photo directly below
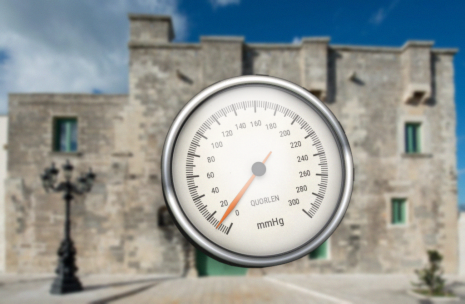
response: 10; mmHg
